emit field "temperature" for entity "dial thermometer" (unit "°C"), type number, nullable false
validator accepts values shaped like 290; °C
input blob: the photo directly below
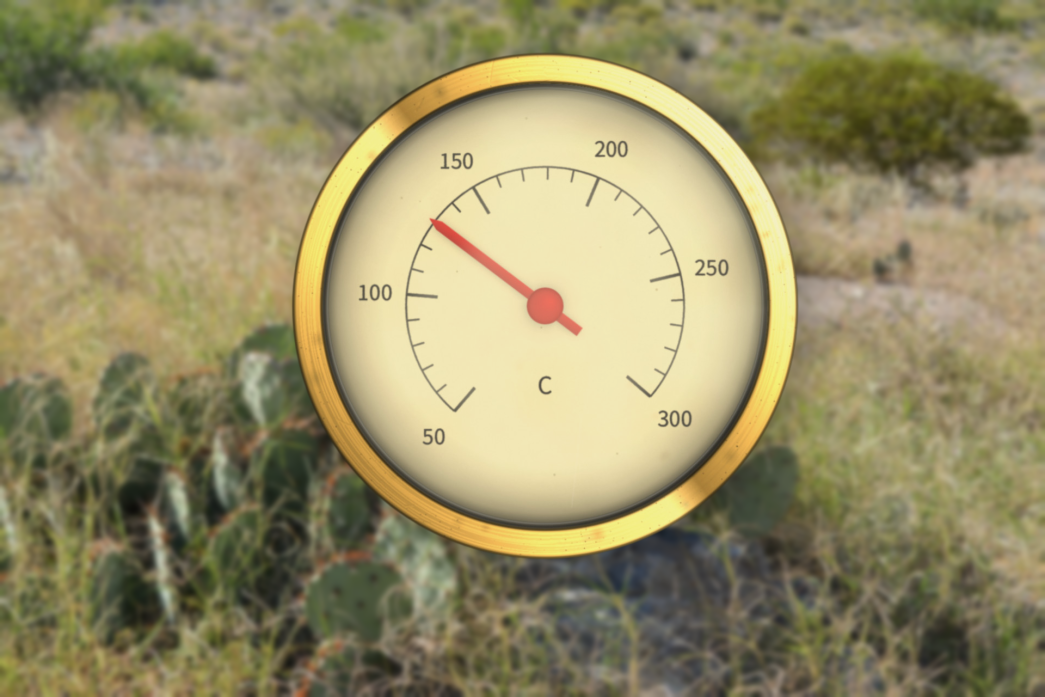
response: 130; °C
